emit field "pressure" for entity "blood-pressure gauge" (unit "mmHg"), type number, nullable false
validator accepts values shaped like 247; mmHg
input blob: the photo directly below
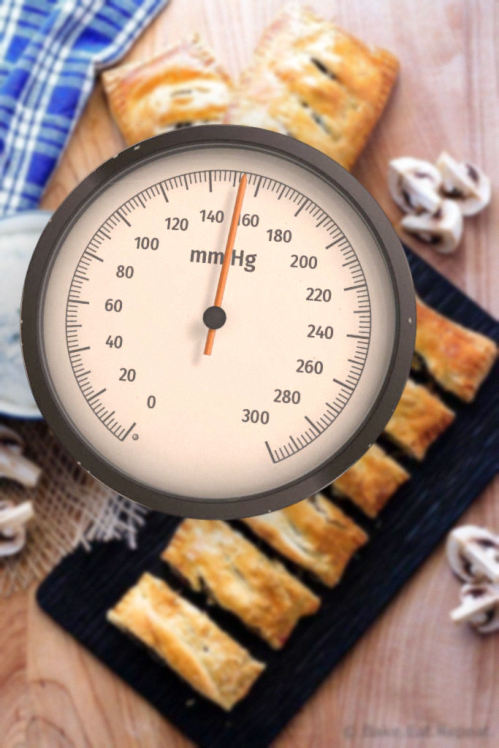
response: 154; mmHg
